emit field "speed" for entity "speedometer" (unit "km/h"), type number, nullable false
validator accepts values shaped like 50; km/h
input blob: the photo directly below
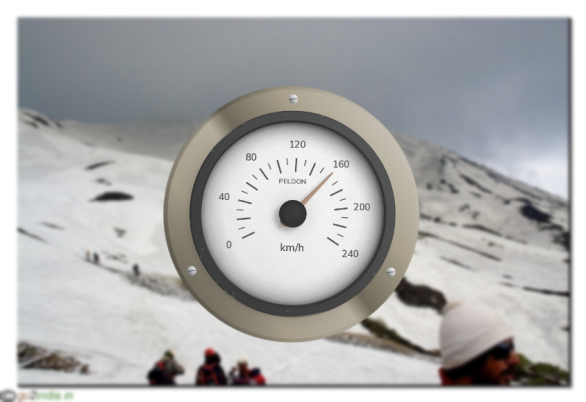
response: 160; km/h
